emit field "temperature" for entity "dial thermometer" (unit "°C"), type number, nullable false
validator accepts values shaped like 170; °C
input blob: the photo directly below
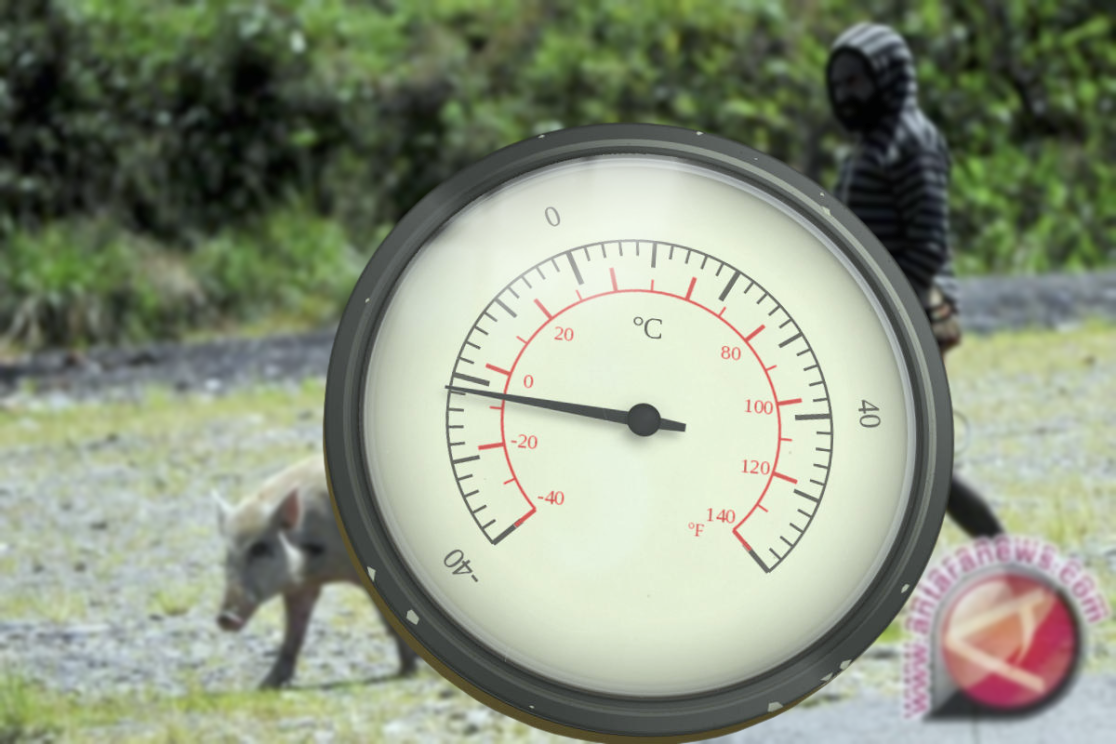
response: -22; °C
